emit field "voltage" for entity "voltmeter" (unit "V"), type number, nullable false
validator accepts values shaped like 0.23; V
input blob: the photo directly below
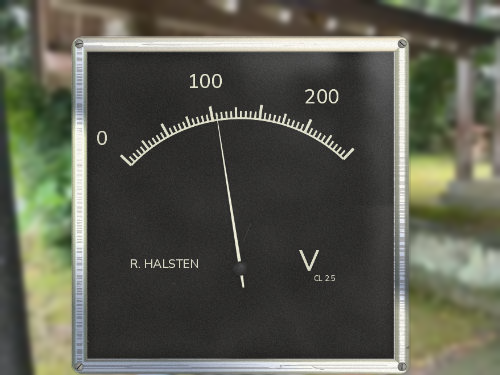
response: 105; V
